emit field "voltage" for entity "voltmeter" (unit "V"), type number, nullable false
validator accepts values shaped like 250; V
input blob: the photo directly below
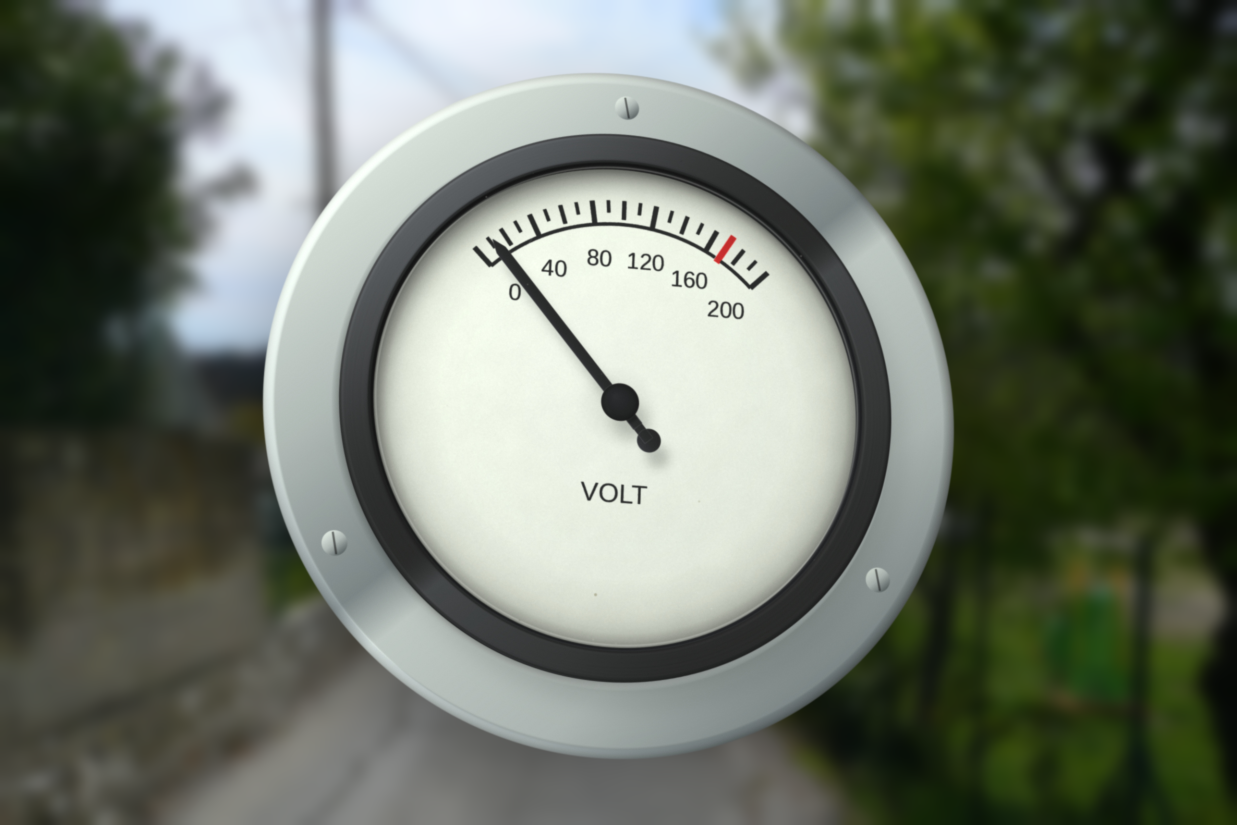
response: 10; V
